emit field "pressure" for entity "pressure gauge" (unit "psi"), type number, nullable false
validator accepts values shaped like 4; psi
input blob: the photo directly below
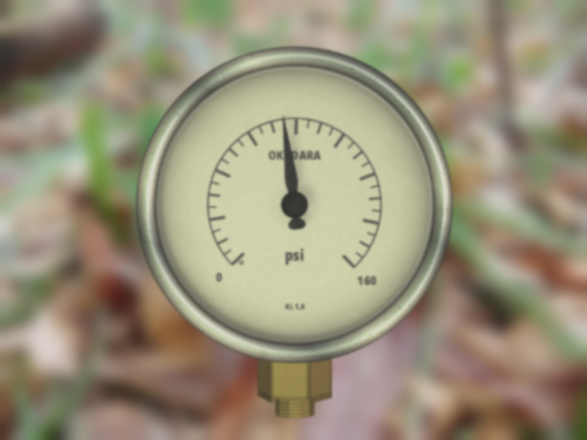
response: 75; psi
